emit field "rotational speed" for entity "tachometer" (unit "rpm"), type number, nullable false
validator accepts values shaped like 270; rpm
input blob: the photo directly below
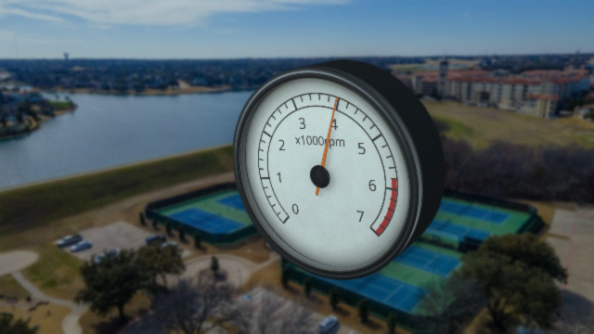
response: 4000; rpm
